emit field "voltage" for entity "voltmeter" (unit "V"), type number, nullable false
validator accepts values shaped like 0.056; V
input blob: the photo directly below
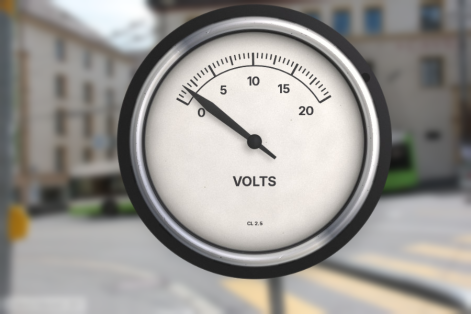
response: 1.5; V
